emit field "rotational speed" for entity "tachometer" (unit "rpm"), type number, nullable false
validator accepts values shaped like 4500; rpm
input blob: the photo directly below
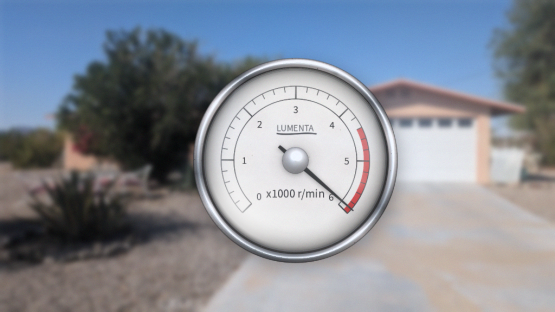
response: 5900; rpm
